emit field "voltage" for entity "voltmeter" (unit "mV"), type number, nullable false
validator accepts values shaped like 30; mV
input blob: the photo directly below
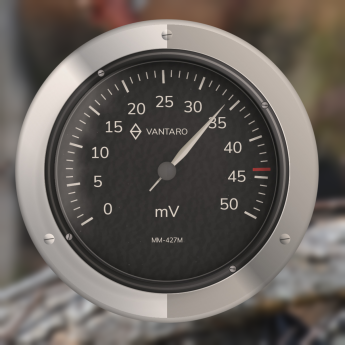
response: 34; mV
